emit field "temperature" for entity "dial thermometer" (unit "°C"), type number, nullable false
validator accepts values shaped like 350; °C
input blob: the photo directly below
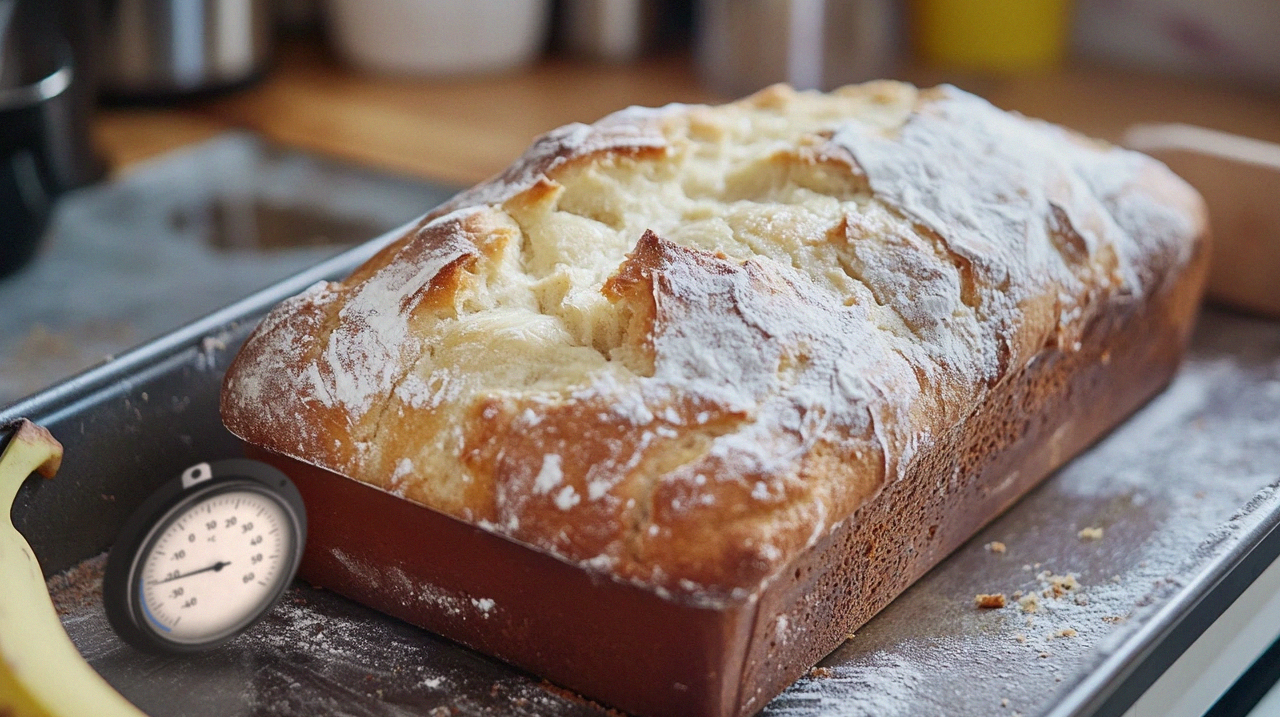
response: -20; °C
